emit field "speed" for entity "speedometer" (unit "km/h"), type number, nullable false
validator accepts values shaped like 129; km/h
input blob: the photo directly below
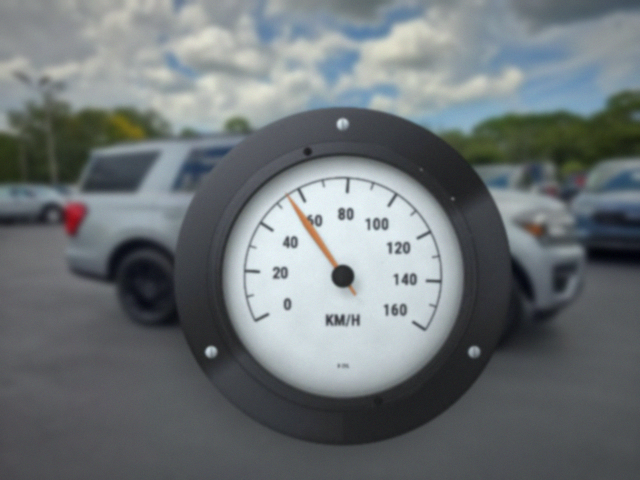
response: 55; km/h
